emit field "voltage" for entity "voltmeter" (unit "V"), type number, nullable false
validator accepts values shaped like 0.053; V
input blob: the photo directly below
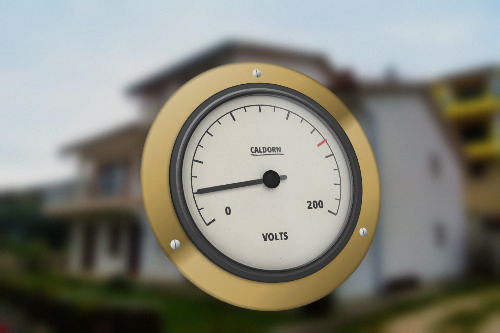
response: 20; V
